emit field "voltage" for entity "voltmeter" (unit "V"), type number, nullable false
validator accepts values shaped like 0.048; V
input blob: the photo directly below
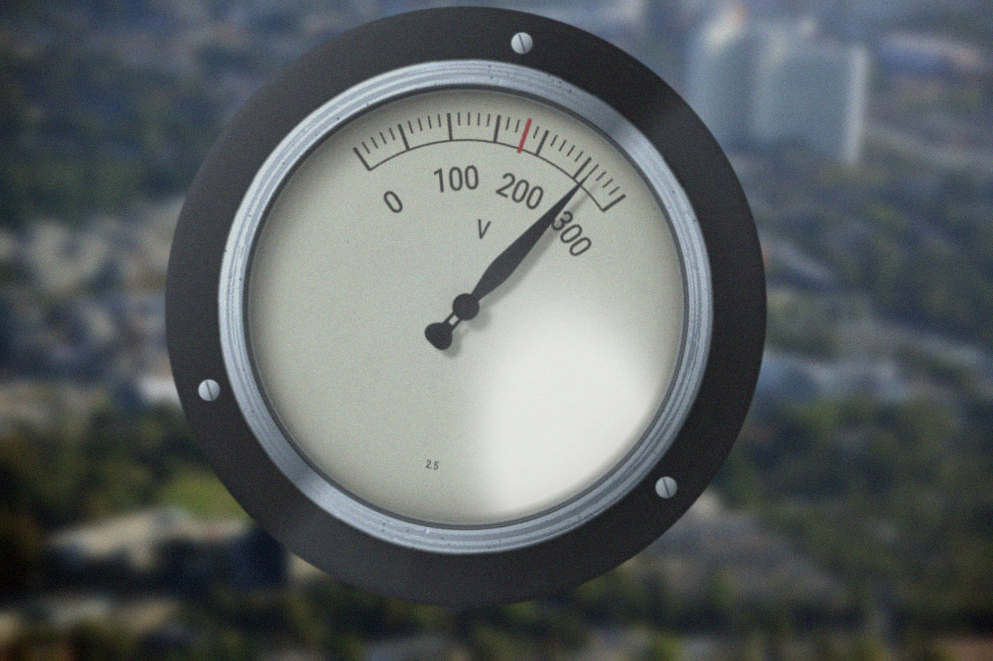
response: 260; V
